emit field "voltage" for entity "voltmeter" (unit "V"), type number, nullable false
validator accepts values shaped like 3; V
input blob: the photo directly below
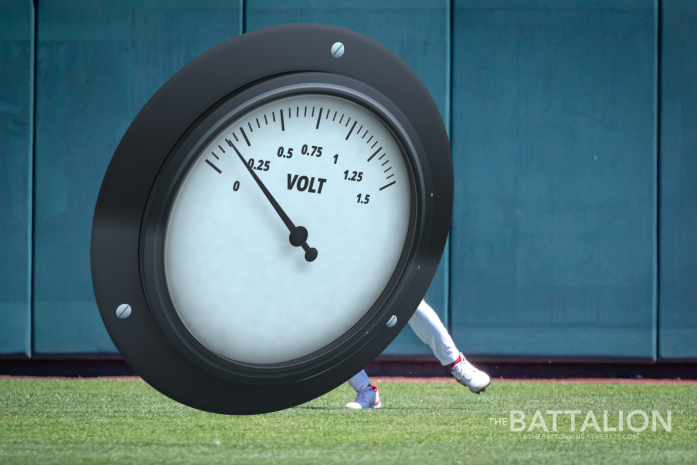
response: 0.15; V
